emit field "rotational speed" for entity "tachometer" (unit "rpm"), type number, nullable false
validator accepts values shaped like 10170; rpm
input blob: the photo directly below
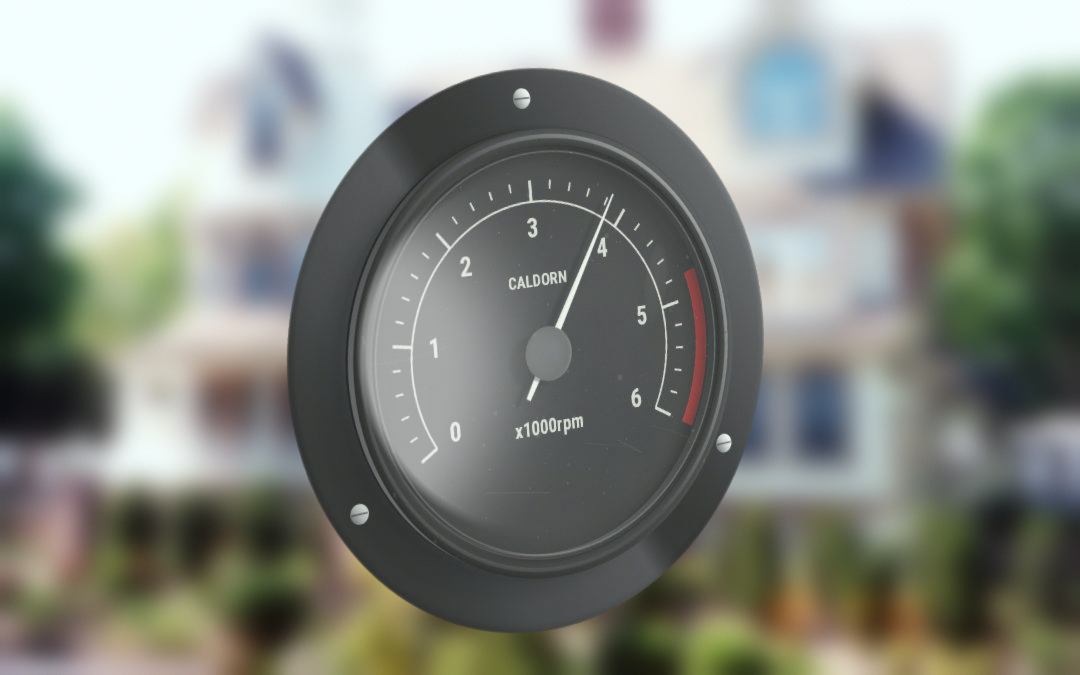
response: 3800; rpm
